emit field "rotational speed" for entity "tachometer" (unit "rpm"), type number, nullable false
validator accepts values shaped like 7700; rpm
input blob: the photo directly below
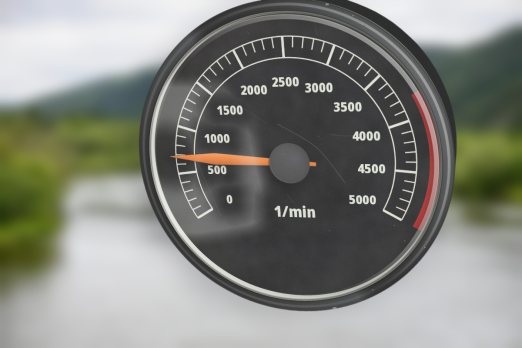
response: 700; rpm
